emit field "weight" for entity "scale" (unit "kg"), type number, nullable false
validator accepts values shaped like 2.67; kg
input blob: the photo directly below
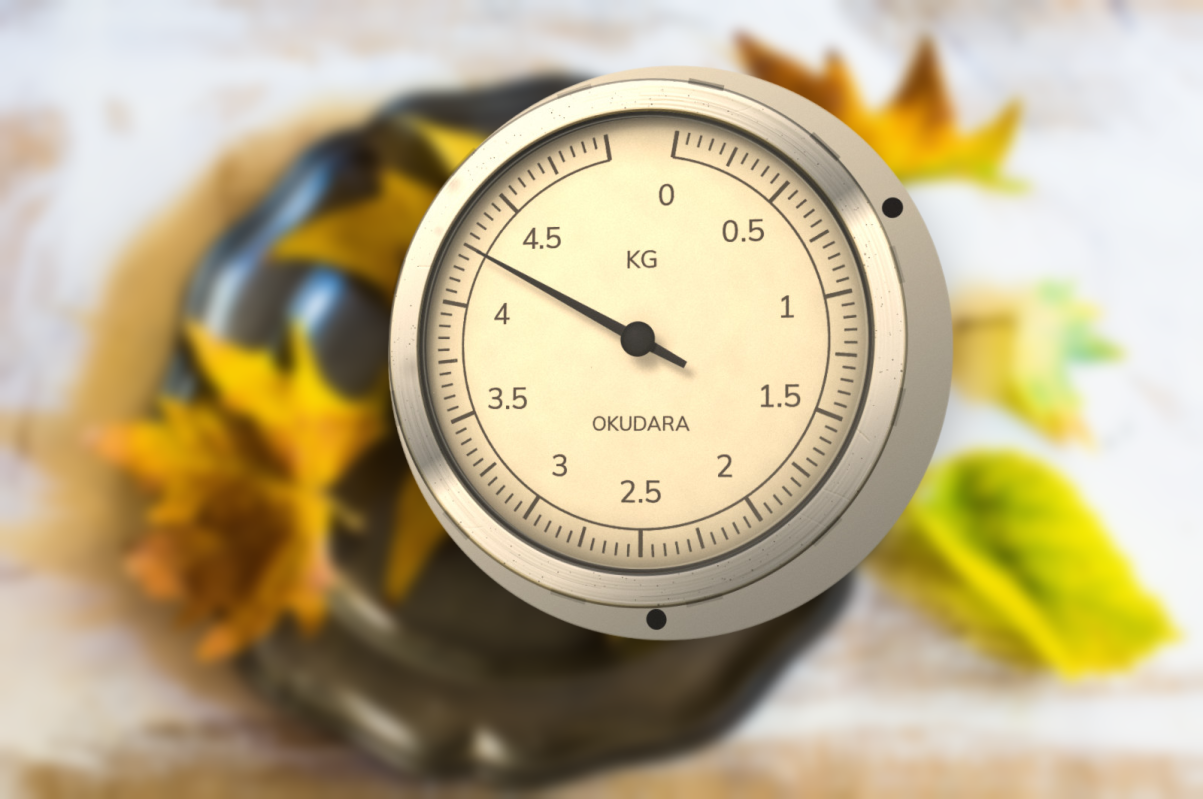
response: 4.25; kg
